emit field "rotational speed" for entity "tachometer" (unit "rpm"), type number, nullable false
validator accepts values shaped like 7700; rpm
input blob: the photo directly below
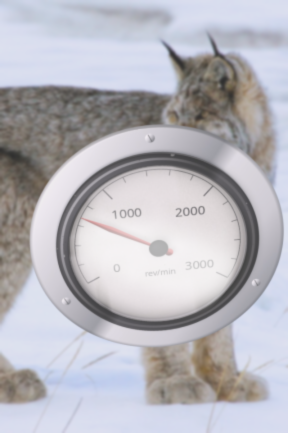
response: 700; rpm
